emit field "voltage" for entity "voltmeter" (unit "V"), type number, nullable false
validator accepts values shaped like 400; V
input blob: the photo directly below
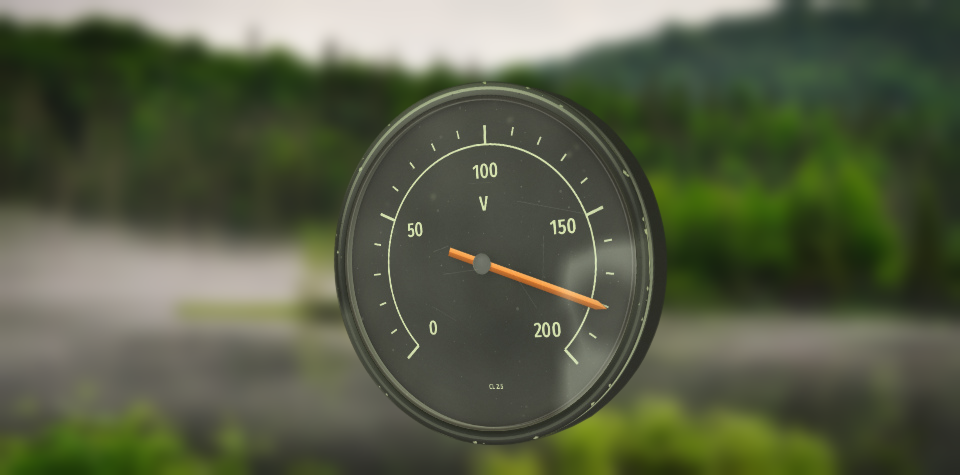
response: 180; V
